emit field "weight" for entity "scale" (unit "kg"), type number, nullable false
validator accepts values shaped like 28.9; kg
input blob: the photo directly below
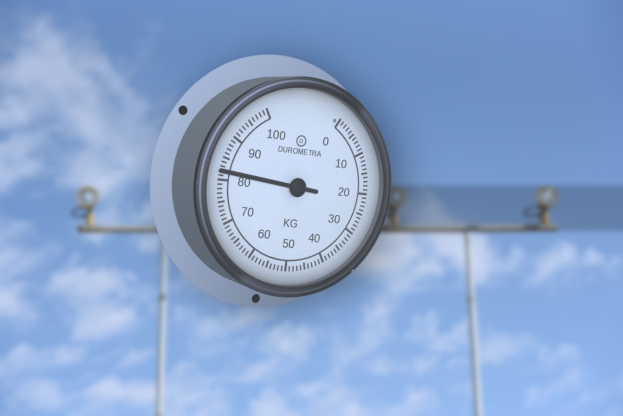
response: 82; kg
